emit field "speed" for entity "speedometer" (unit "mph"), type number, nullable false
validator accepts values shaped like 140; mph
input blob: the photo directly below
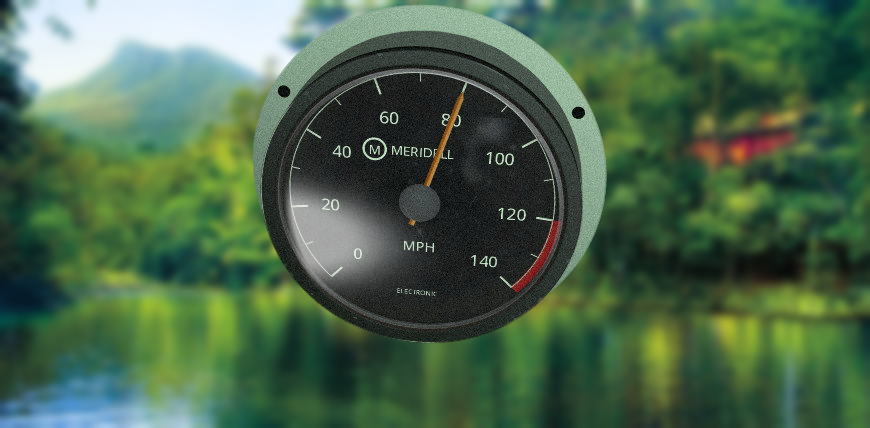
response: 80; mph
